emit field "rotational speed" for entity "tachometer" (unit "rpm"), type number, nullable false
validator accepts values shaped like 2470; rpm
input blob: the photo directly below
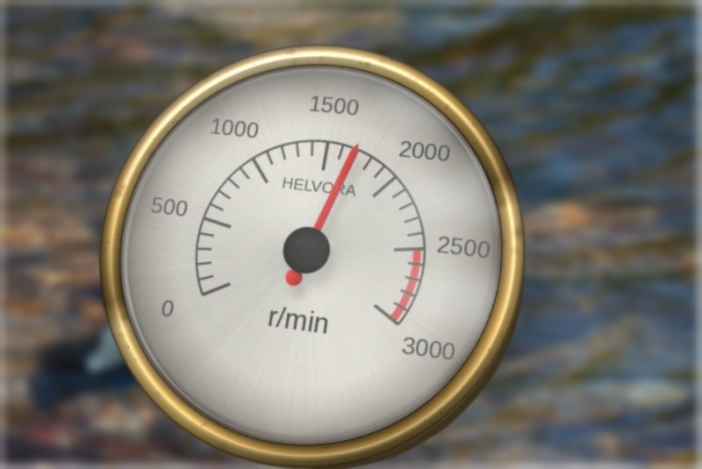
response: 1700; rpm
